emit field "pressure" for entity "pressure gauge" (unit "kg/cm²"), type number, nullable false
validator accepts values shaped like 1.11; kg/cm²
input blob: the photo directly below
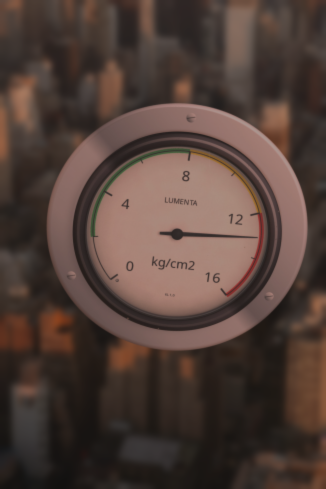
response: 13; kg/cm²
